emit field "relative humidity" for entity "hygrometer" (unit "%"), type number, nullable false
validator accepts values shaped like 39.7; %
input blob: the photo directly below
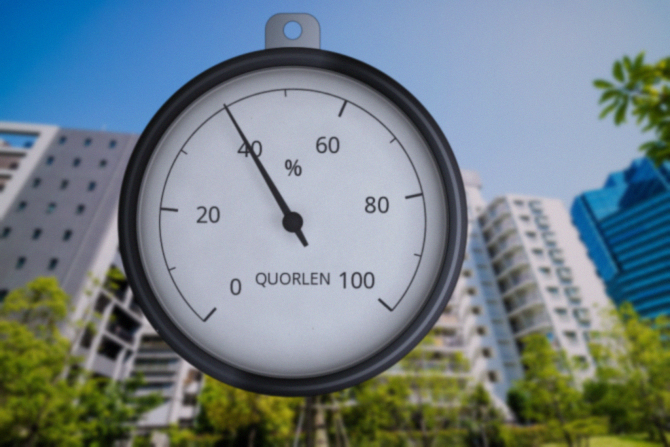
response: 40; %
